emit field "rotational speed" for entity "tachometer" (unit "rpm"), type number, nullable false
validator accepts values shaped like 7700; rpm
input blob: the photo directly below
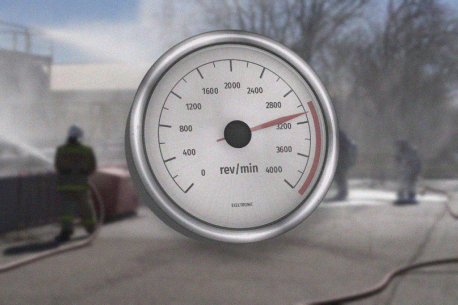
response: 3100; rpm
